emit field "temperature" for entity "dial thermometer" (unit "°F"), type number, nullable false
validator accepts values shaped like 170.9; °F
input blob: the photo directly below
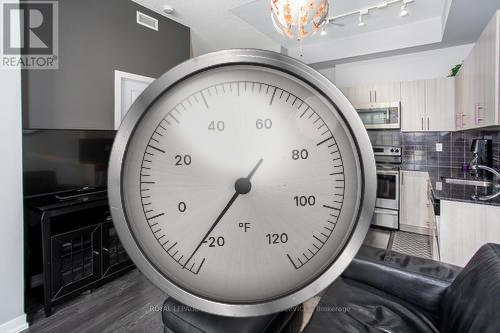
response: -16; °F
